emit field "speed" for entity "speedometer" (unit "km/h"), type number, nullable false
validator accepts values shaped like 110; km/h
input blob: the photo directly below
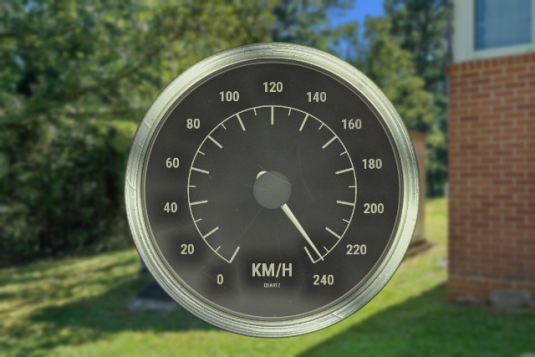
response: 235; km/h
